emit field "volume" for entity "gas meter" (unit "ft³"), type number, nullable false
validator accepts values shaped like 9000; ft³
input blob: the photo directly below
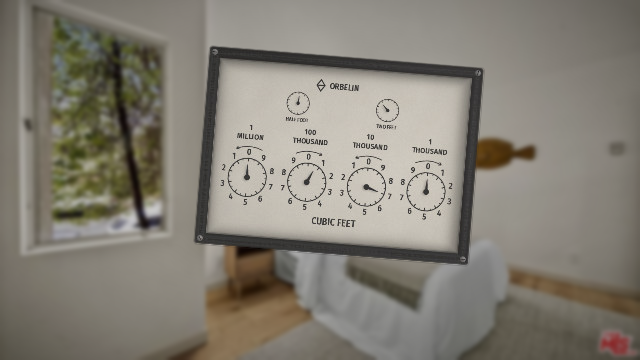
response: 7000; ft³
